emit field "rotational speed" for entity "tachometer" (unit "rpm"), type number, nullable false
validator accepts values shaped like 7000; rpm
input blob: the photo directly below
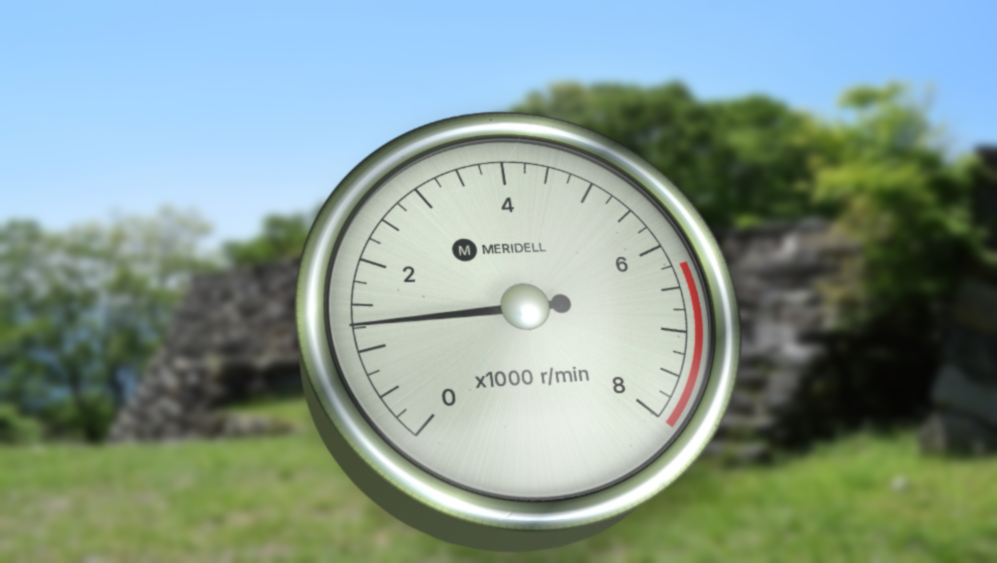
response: 1250; rpm
